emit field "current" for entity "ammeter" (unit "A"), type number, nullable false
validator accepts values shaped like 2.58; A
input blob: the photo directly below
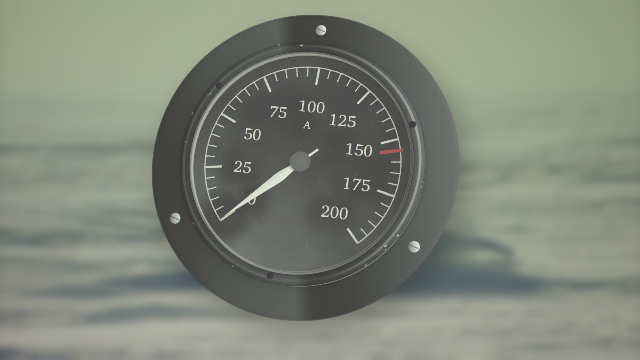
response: 0; A
